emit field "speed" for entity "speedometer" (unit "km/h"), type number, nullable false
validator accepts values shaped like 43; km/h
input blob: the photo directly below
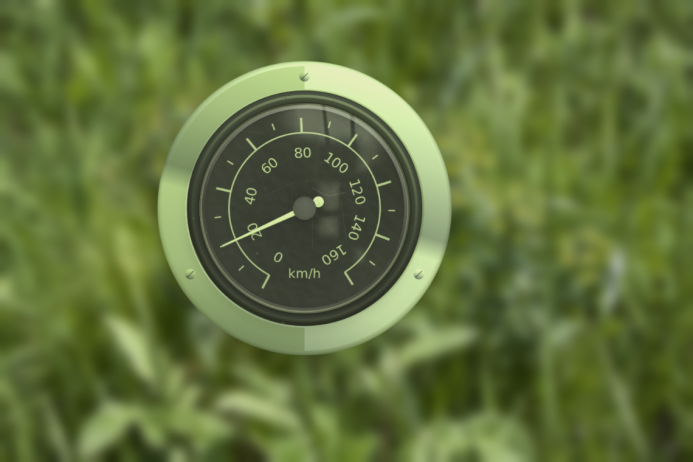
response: 20; km/h
